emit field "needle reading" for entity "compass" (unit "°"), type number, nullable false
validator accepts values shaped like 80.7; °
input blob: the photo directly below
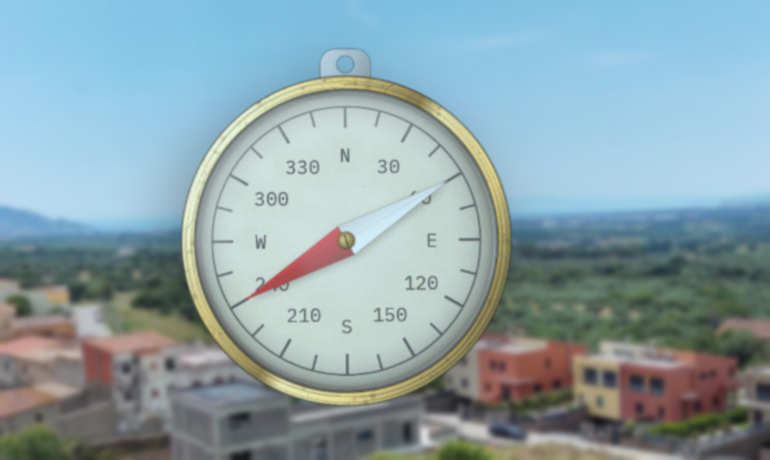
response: 240; °
